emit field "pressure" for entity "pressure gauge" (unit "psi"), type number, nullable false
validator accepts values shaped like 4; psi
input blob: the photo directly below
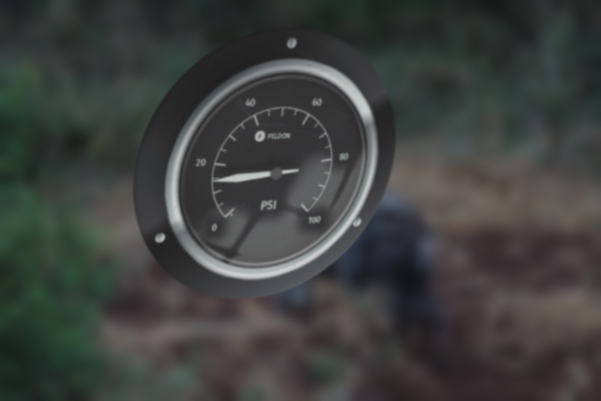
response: 15; psi
